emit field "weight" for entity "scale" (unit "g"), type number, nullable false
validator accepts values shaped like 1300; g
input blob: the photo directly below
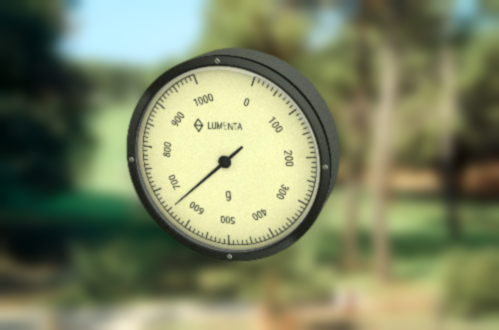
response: 650; g
